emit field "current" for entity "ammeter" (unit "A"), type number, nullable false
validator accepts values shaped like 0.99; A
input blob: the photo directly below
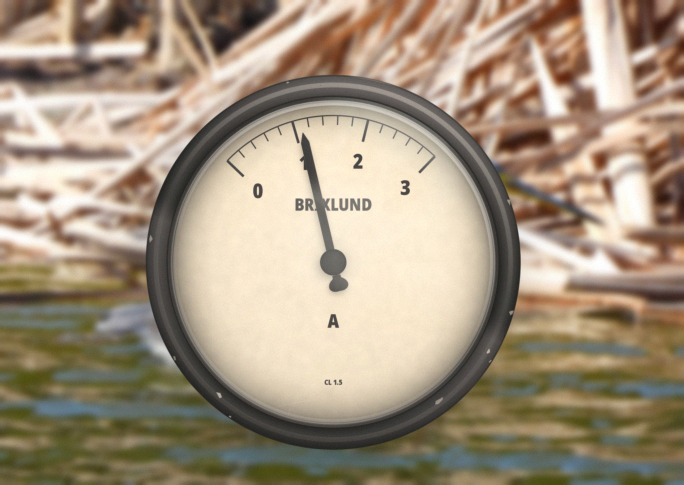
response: 1.1; A
